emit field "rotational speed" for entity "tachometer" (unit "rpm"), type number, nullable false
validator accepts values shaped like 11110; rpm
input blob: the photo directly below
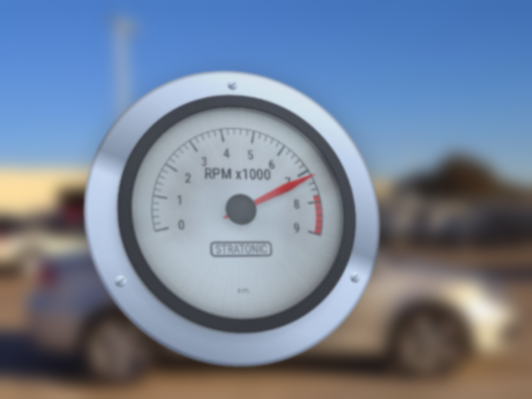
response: 7200; rpm
